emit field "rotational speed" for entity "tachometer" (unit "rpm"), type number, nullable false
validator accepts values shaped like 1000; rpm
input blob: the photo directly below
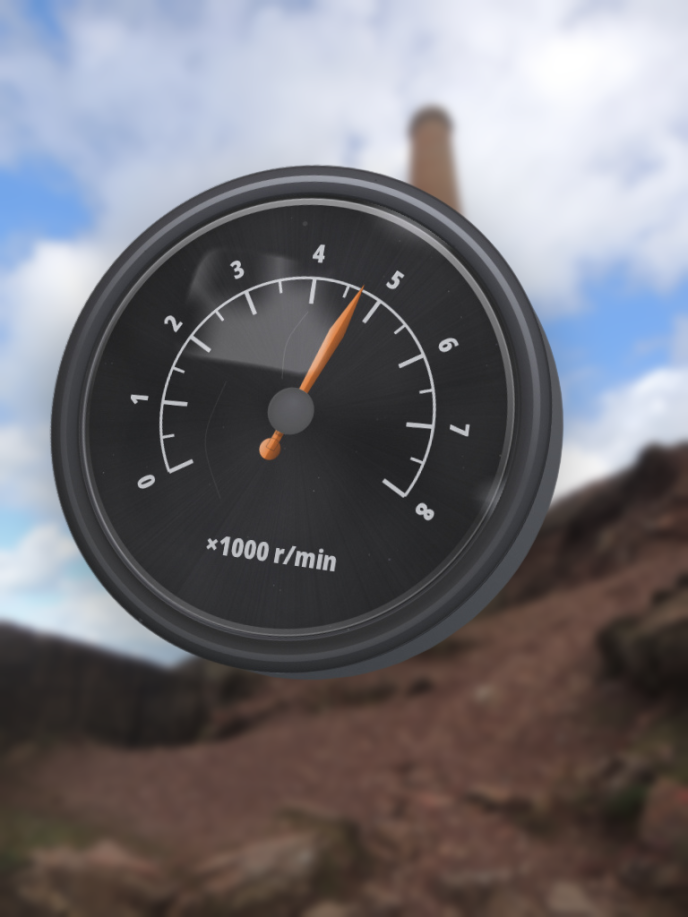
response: 4750; rpm
